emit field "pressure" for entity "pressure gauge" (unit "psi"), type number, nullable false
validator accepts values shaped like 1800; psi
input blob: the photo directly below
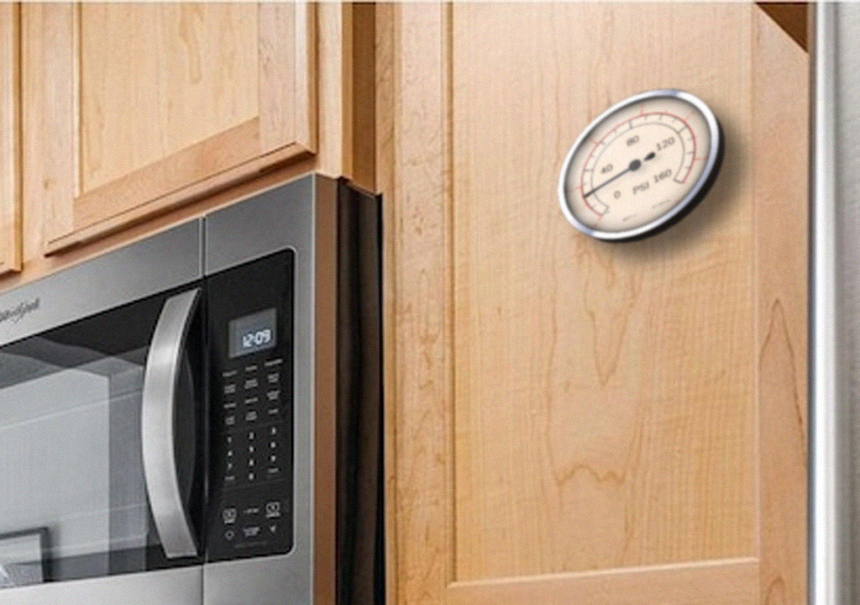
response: 20; psi
